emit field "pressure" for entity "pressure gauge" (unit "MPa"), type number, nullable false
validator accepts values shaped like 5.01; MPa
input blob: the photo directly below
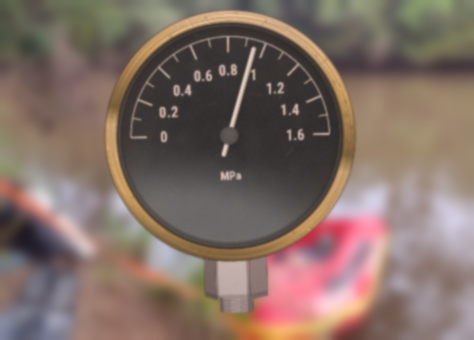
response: 0.95; MPa
